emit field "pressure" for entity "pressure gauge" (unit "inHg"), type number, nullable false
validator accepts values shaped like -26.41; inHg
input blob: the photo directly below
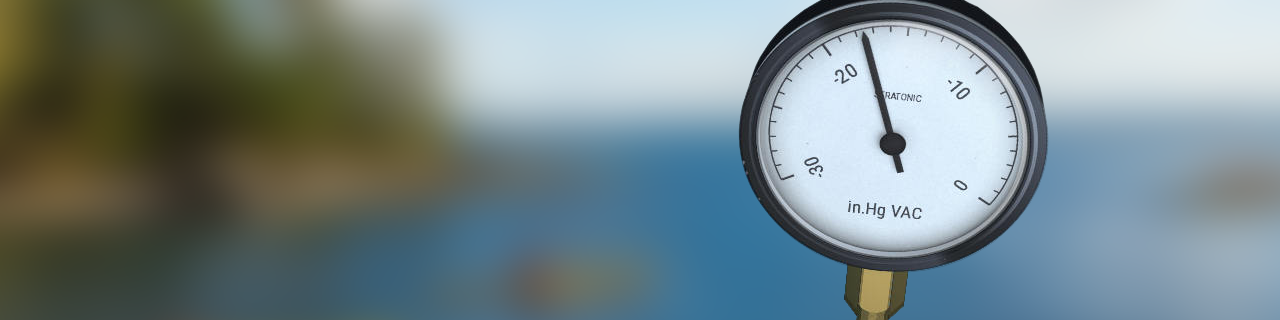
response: -17.5; inHg
